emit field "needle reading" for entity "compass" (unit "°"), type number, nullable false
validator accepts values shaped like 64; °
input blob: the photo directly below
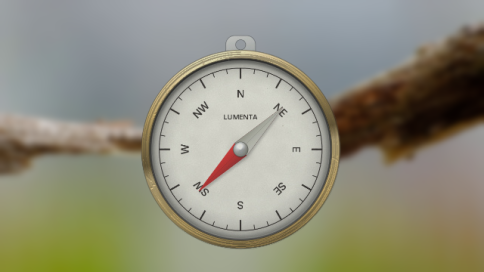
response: 225; °
